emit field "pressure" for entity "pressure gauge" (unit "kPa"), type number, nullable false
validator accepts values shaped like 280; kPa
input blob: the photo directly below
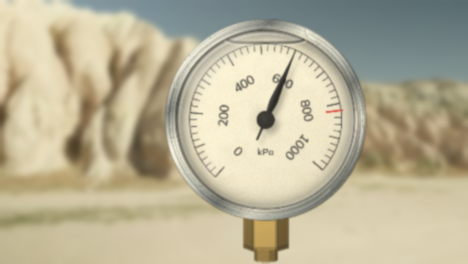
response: 600; kPa
